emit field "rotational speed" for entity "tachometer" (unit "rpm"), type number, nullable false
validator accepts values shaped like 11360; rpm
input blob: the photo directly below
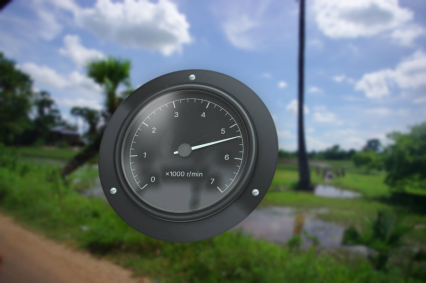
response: 5400; rpm
